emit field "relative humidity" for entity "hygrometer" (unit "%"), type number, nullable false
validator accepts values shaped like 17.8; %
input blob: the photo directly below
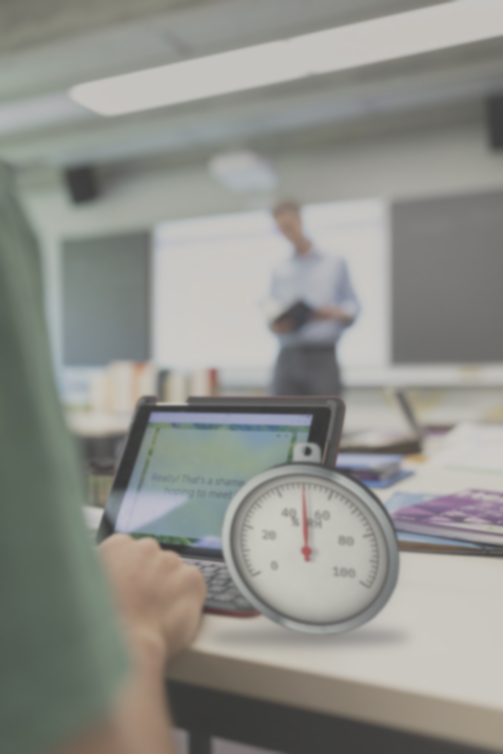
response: 50; %
